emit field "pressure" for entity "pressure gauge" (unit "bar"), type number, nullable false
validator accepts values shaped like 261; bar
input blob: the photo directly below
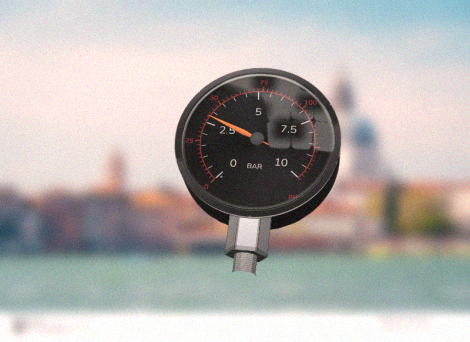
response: 2.75; bar
